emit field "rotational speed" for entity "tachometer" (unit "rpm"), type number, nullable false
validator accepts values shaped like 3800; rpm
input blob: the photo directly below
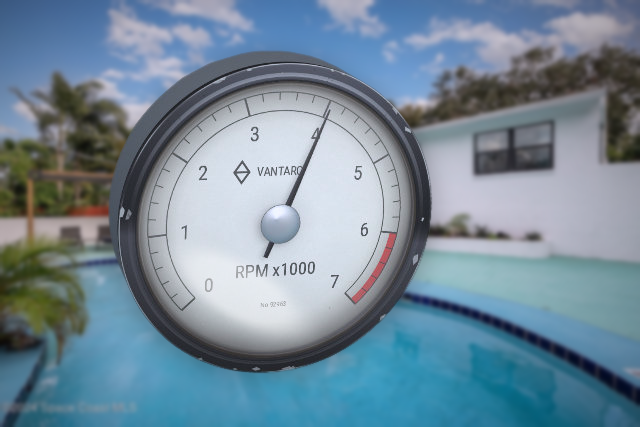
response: 4000; rpm
